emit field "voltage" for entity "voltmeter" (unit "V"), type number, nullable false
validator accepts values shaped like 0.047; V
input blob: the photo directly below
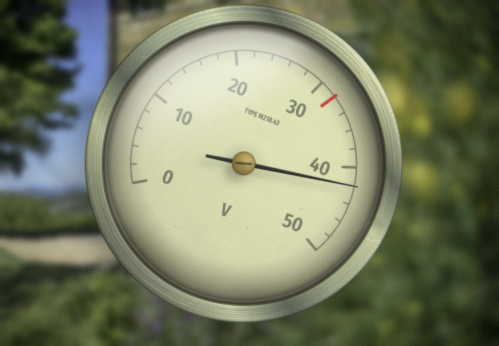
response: 42; V
